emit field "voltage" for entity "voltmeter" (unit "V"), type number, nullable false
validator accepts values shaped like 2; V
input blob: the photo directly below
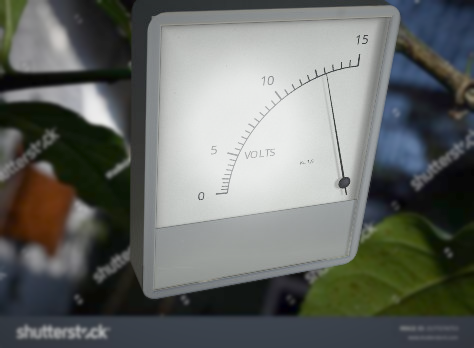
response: 13; V
